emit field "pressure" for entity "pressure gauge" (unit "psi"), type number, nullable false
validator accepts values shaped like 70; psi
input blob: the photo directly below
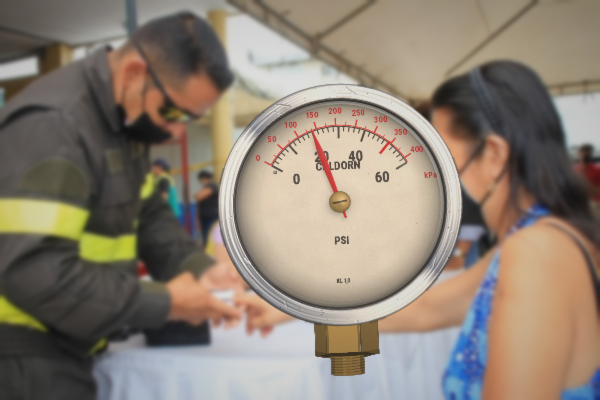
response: 20; psi
